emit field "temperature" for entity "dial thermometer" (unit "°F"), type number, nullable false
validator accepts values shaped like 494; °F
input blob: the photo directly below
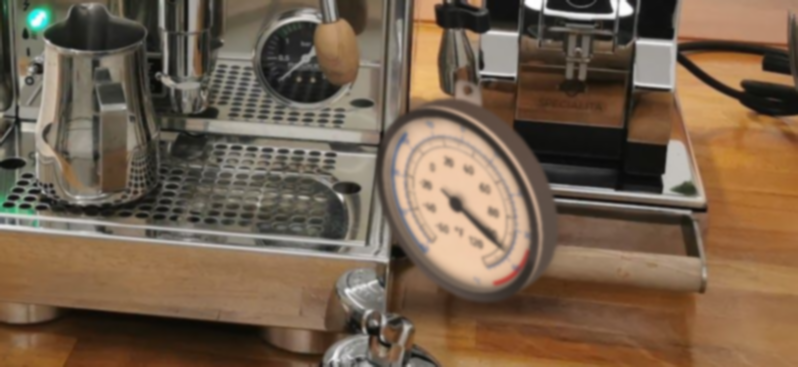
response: 100; °F
